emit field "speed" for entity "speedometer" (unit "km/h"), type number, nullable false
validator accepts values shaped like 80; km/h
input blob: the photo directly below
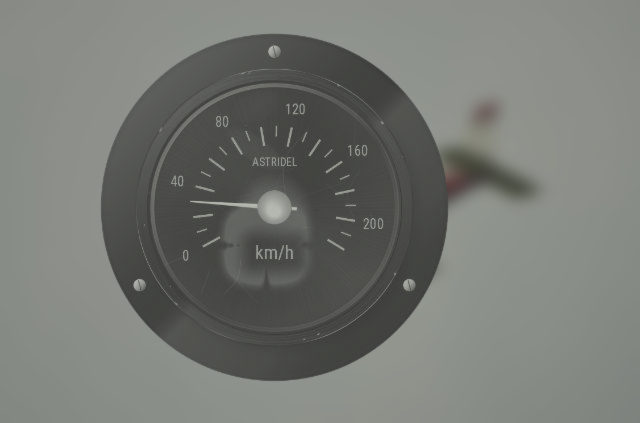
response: 30; km/h
